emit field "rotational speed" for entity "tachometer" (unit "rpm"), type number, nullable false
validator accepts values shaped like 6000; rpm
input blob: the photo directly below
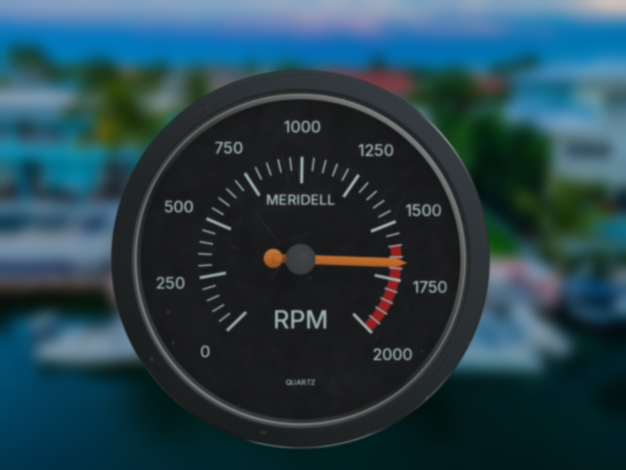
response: 1675; rpm
